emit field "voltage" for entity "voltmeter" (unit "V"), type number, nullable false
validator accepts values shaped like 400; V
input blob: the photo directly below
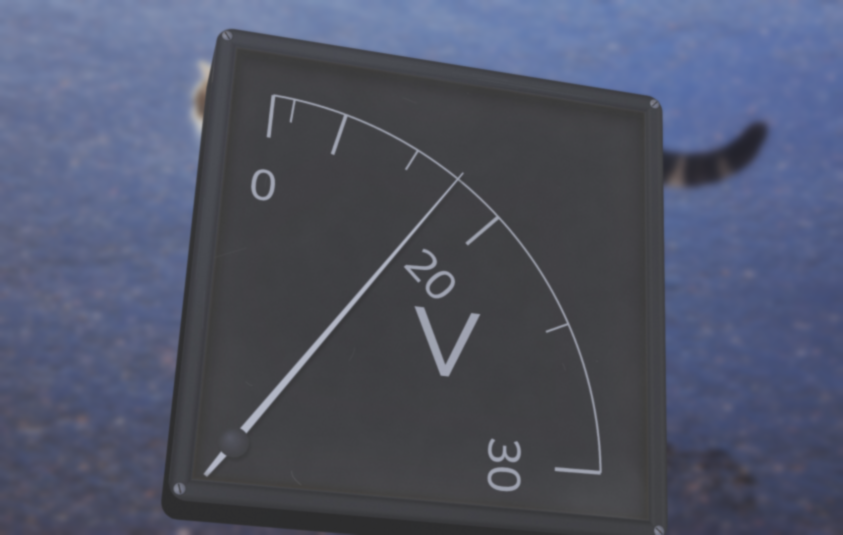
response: 17.5; V
